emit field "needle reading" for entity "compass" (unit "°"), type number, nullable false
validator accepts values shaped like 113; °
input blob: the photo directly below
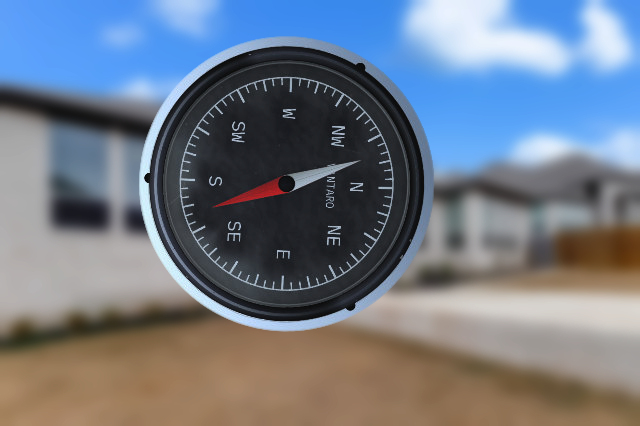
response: 160; °
